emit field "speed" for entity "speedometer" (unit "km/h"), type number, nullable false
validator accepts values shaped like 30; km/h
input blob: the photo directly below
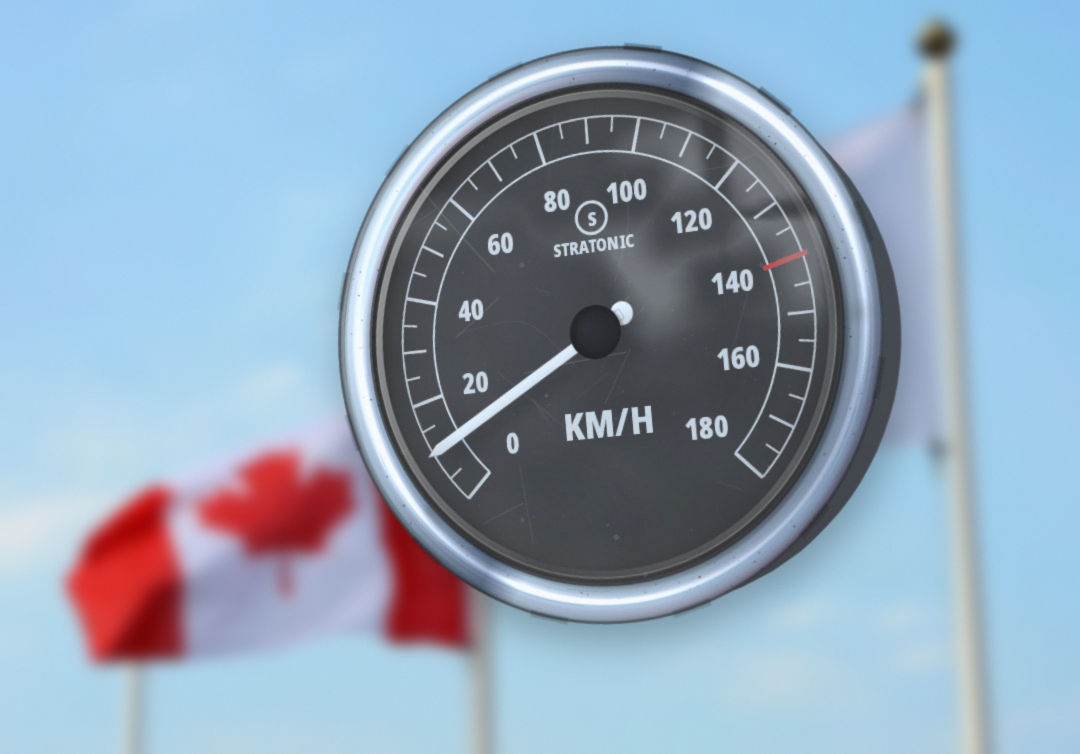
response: 10; km/h
